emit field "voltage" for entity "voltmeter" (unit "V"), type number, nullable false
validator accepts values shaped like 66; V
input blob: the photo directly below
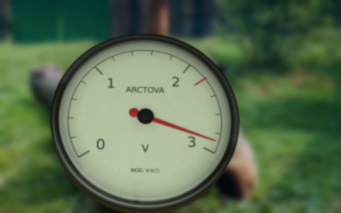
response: 2.9; V
